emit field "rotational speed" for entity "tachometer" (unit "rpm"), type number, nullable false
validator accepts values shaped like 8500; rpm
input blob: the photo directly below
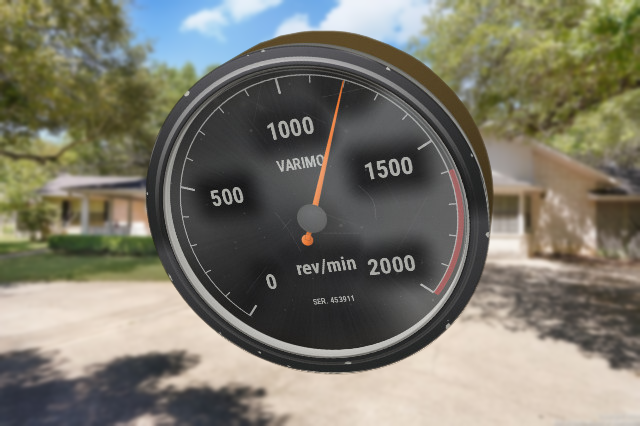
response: 1200; rpm
